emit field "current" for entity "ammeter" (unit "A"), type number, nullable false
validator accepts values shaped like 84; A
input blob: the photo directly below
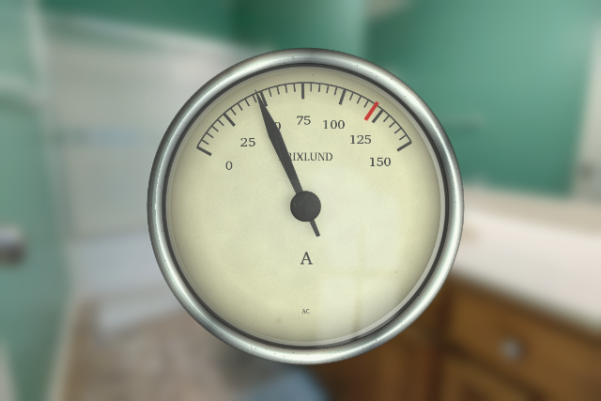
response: 47.5; A
